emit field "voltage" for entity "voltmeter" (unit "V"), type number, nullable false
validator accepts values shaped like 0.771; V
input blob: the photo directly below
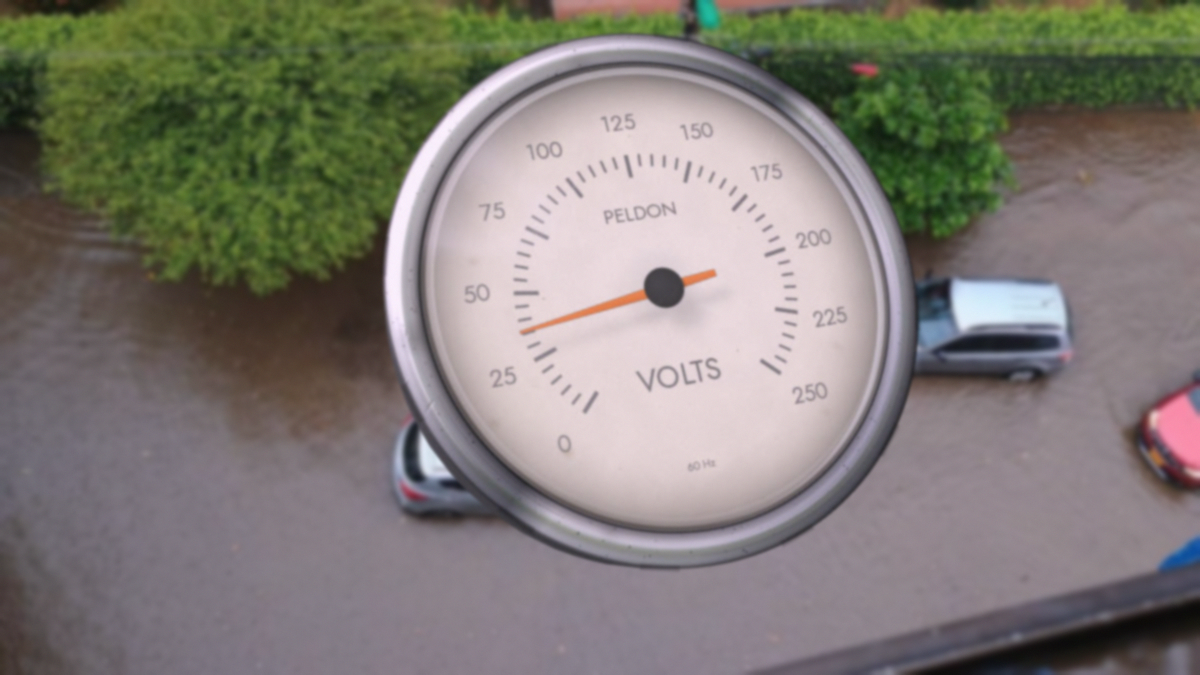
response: 35; V
